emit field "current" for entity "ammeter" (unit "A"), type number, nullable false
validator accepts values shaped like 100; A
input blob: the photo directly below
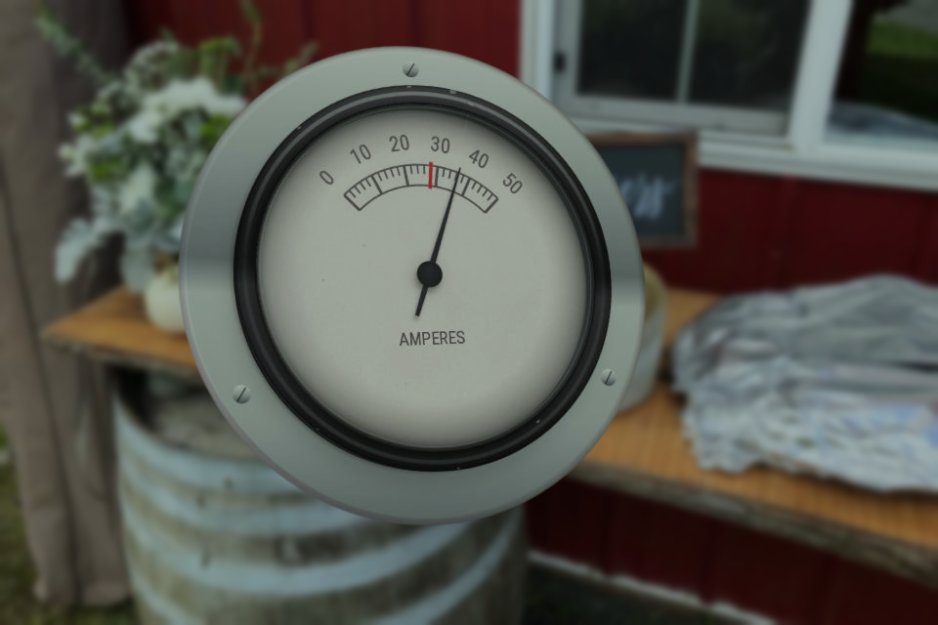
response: 36; A
